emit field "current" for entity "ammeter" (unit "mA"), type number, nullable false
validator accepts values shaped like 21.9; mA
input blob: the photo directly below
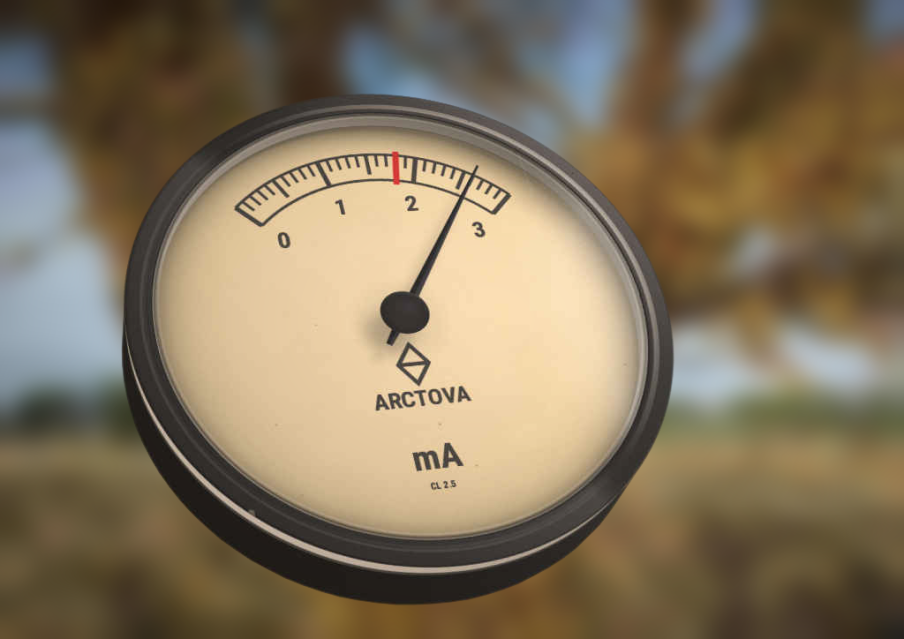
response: 2.6; mA
